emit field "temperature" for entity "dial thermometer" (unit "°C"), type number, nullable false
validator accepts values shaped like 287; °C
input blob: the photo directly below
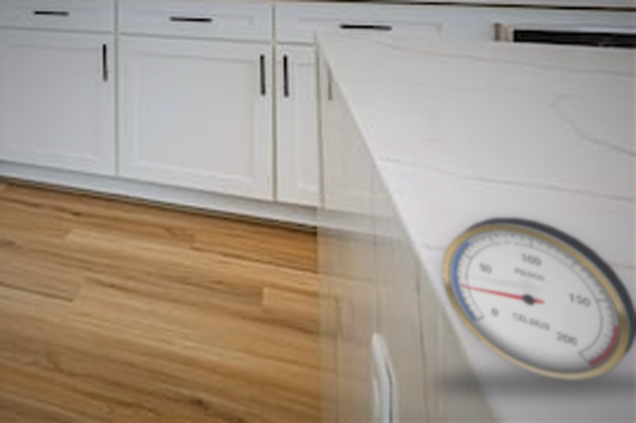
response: 25; °C
